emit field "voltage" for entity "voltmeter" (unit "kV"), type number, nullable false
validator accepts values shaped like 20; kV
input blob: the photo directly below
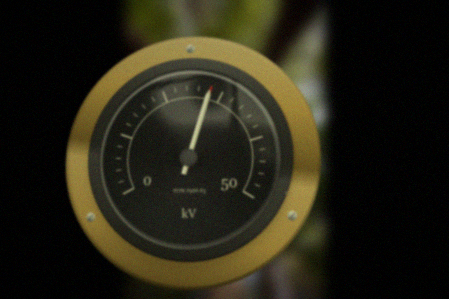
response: 28; kV
